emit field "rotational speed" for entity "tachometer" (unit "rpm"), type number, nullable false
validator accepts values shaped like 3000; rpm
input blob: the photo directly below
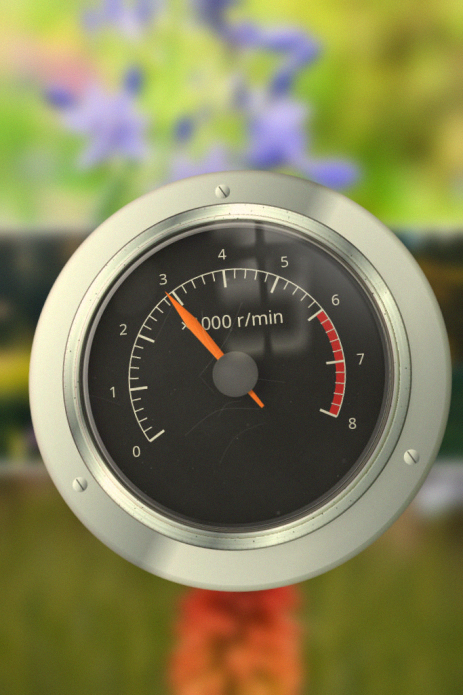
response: 2900; rpm
